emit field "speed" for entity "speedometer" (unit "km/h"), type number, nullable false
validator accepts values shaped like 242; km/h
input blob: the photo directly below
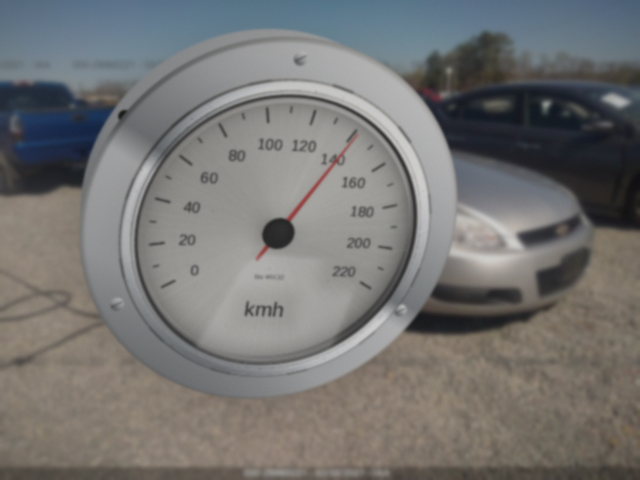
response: 140; km/h
